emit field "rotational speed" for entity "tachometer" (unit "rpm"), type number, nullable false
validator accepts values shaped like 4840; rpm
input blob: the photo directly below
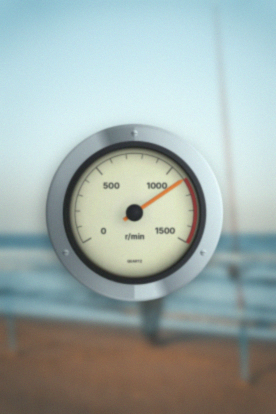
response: 1100; rpm
